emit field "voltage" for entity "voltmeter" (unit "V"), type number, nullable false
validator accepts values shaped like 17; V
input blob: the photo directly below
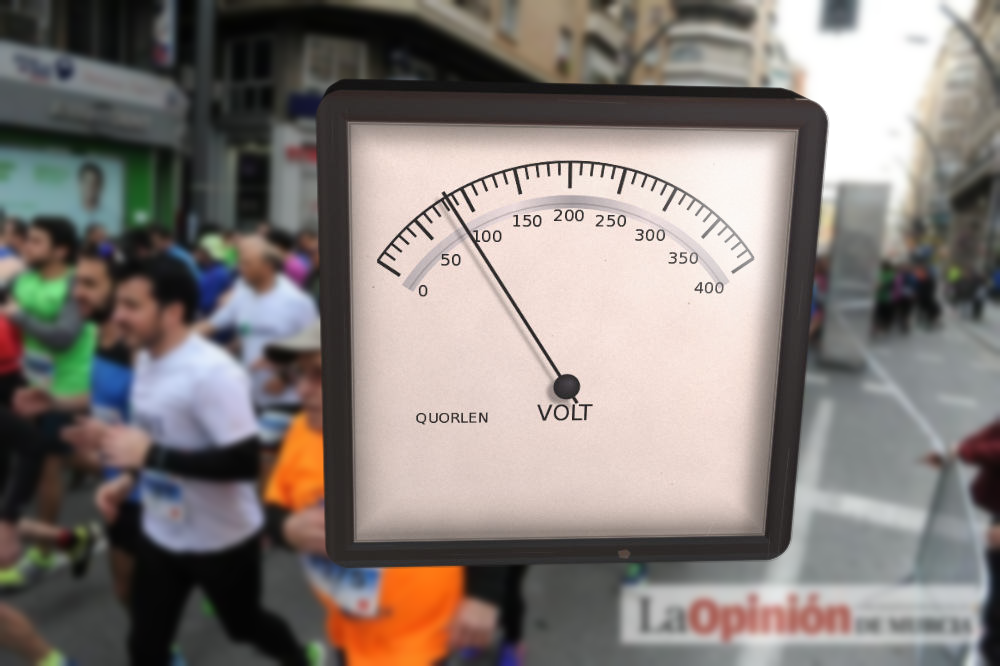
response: 85; V
